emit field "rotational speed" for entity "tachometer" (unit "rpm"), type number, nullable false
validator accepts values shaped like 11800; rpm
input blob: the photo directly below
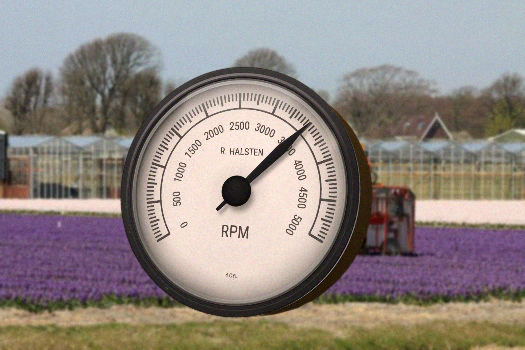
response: 3500; rpm
